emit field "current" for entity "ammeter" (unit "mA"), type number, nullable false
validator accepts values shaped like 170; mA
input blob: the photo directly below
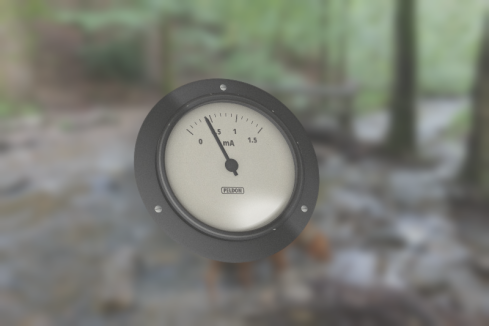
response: 0.4; mA
